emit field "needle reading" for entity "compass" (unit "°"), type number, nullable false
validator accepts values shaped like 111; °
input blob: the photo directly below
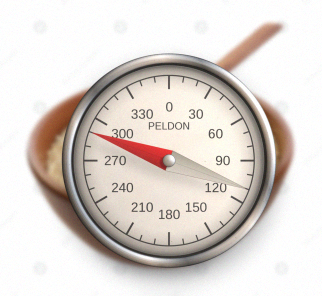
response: 290; °
